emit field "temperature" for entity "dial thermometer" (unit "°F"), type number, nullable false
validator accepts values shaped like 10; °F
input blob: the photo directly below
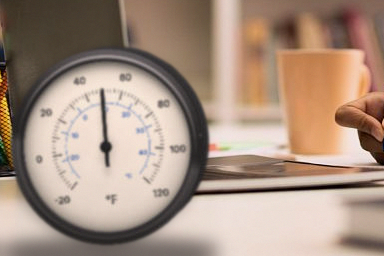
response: 50; °F
